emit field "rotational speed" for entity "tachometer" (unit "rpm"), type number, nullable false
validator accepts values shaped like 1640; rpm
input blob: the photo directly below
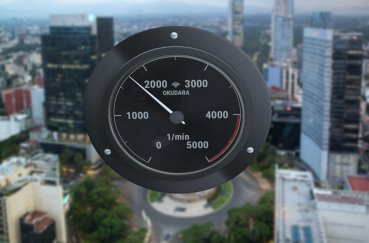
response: 1750; rpm
